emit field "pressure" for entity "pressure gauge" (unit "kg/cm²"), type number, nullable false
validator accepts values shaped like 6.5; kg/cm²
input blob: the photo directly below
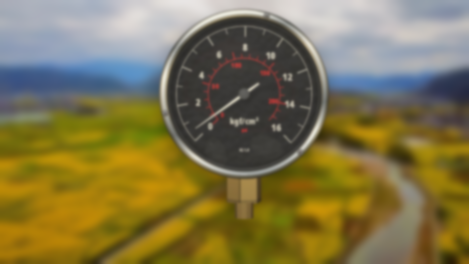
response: 0.5; kg/cm²
